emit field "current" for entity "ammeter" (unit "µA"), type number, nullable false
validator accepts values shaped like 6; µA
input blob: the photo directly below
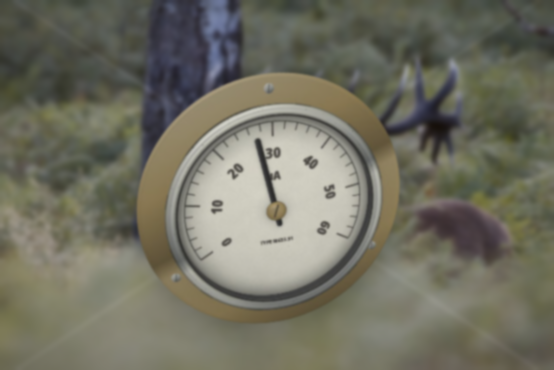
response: 27; µA
